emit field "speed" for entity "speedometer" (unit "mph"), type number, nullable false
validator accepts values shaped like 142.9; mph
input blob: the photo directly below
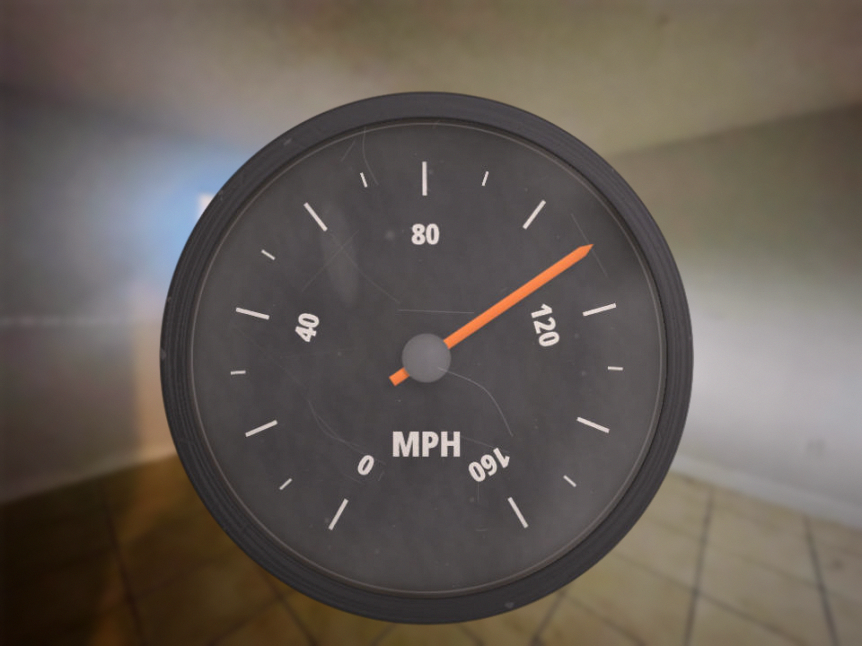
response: 110; mph
